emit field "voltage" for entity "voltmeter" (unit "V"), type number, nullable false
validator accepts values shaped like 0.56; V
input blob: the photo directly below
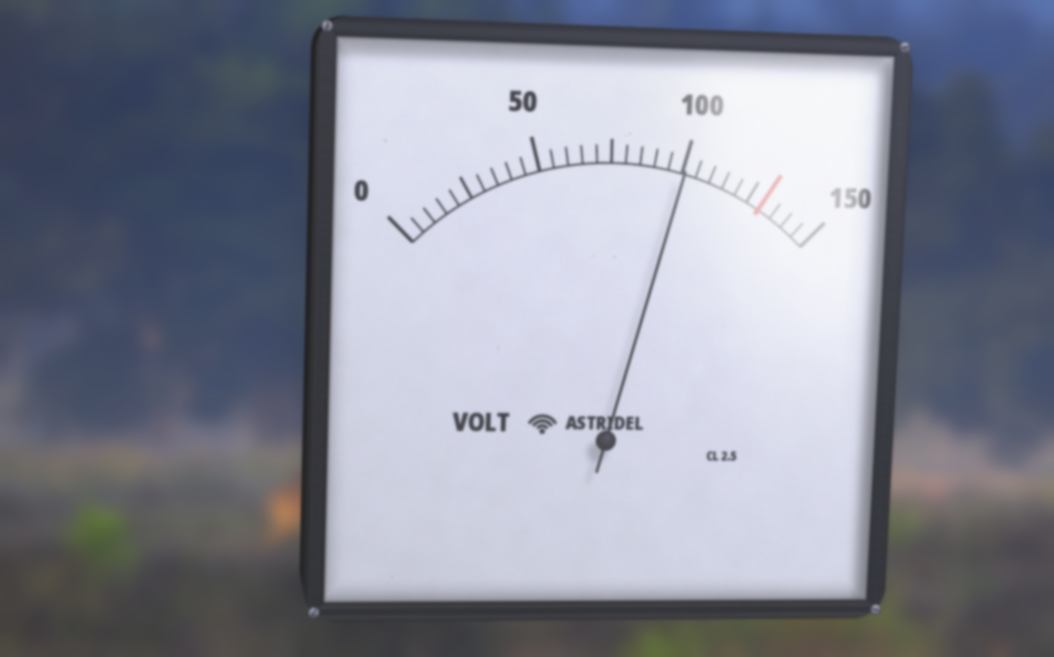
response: 100; V
